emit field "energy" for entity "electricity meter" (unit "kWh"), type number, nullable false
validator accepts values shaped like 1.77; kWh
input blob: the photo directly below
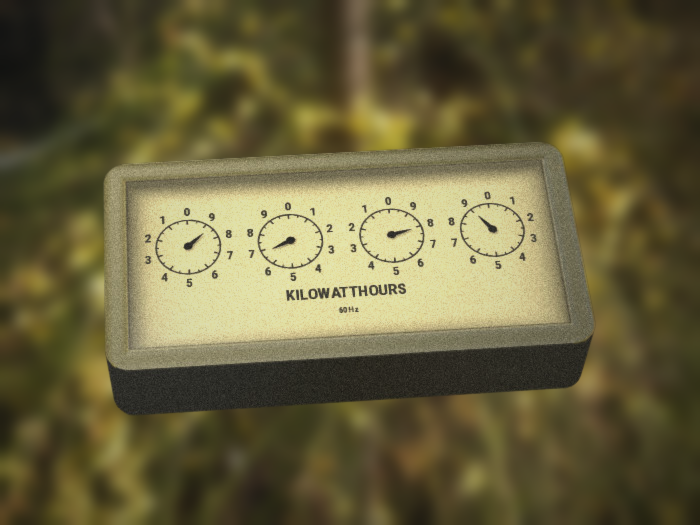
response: 8679; kWh
